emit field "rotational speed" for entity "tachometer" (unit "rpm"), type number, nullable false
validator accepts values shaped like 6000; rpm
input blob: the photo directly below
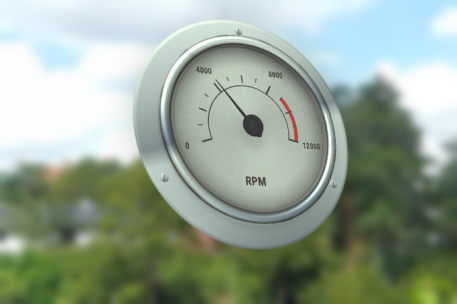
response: 4000; rpm
